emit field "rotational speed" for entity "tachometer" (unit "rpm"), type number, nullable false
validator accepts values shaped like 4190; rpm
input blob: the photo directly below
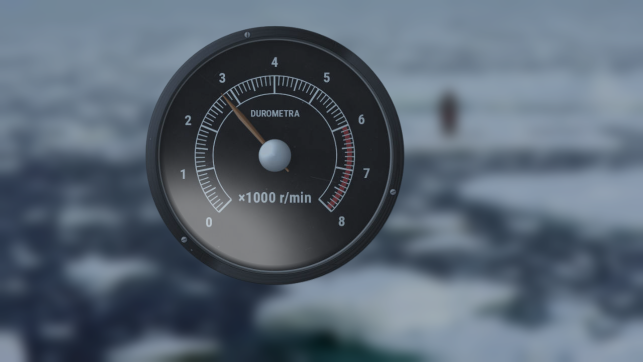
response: 2800; rpm
